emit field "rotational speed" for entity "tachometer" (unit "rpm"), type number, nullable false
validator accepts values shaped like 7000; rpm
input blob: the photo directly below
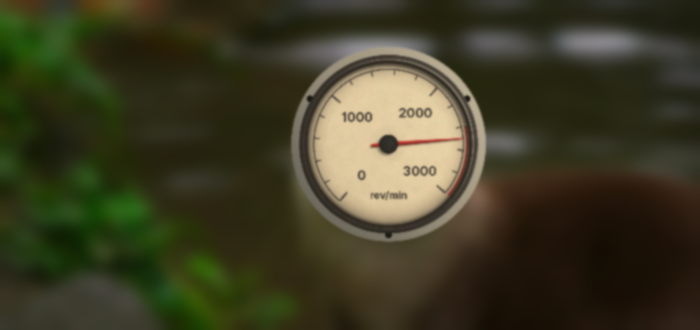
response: 2500; rpm
